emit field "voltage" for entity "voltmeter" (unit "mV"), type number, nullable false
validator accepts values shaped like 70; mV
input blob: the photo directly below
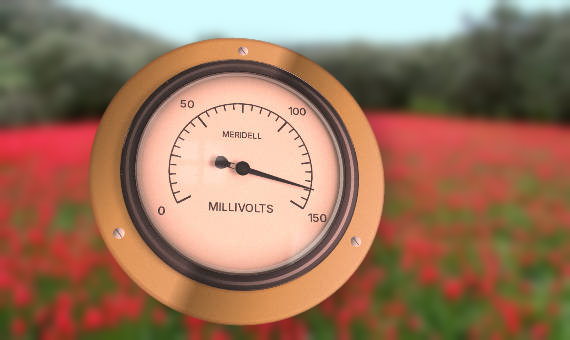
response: 140; mV
